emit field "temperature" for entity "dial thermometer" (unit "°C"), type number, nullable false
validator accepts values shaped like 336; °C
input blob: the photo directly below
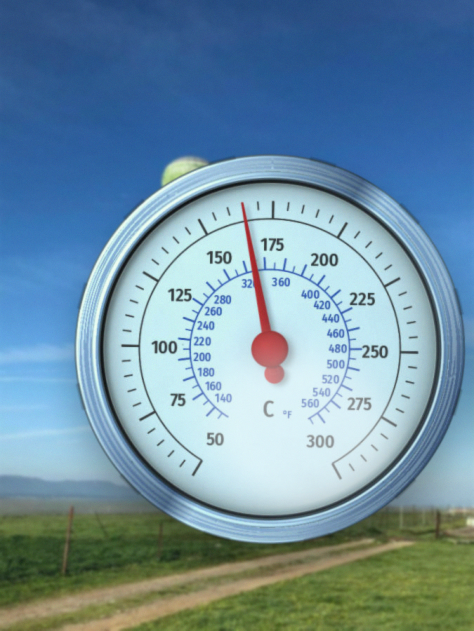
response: 165; °C
